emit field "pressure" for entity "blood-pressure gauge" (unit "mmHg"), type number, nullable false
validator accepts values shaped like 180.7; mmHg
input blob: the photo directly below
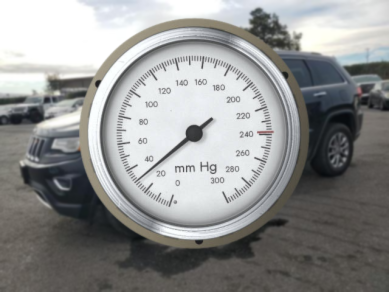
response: 30; mmHg
